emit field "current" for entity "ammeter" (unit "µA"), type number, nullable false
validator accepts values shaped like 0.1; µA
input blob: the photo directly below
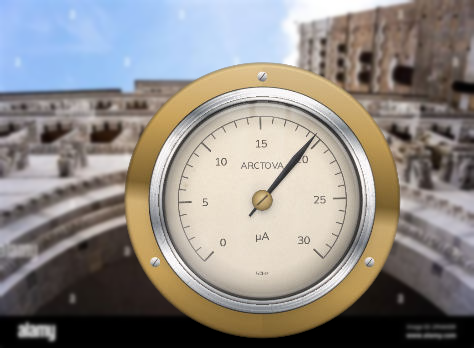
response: 19.5; µA
